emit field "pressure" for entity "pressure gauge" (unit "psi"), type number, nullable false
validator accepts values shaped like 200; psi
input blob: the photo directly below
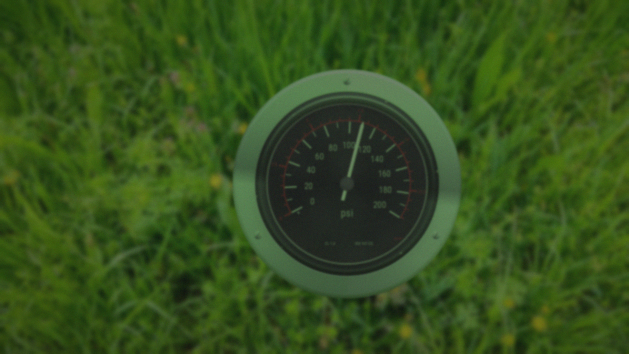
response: 110; psi
